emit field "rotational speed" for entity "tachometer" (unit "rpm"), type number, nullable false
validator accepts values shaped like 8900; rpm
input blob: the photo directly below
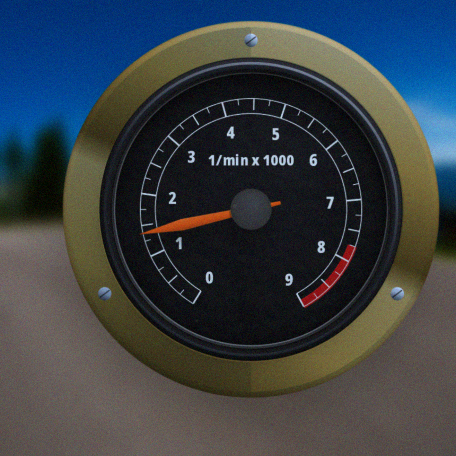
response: 1375; rpm
